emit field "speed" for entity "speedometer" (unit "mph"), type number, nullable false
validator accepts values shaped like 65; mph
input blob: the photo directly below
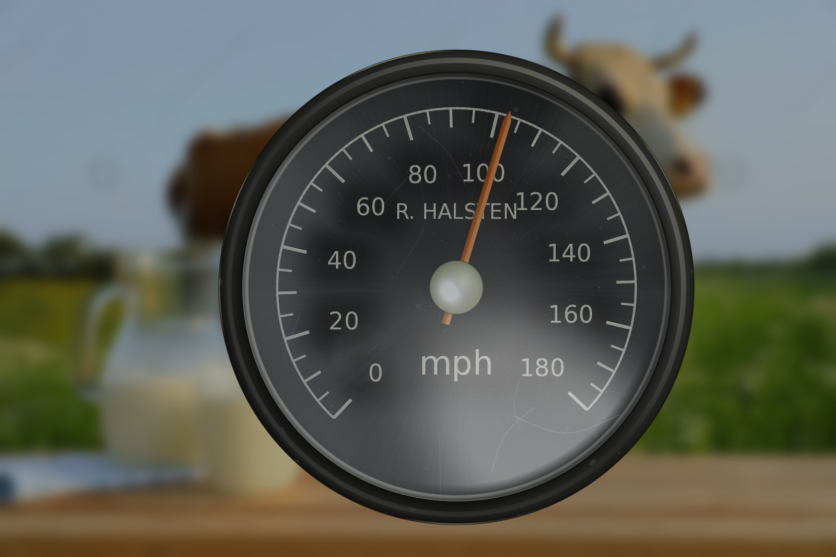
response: 102.5; mph
